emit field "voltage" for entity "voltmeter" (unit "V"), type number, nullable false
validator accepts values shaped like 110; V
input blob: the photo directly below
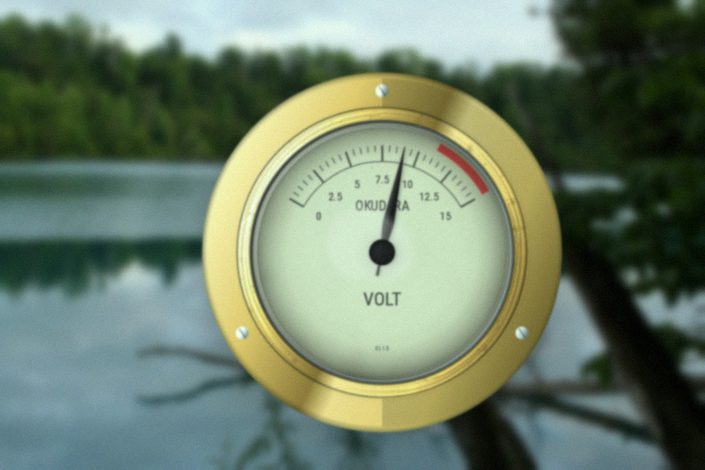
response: 9; V
